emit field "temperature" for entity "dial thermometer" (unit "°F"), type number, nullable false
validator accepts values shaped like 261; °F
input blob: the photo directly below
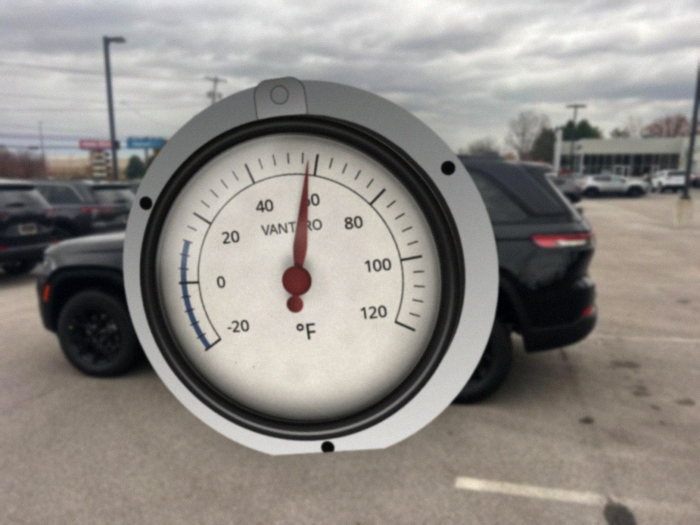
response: 58; °F
